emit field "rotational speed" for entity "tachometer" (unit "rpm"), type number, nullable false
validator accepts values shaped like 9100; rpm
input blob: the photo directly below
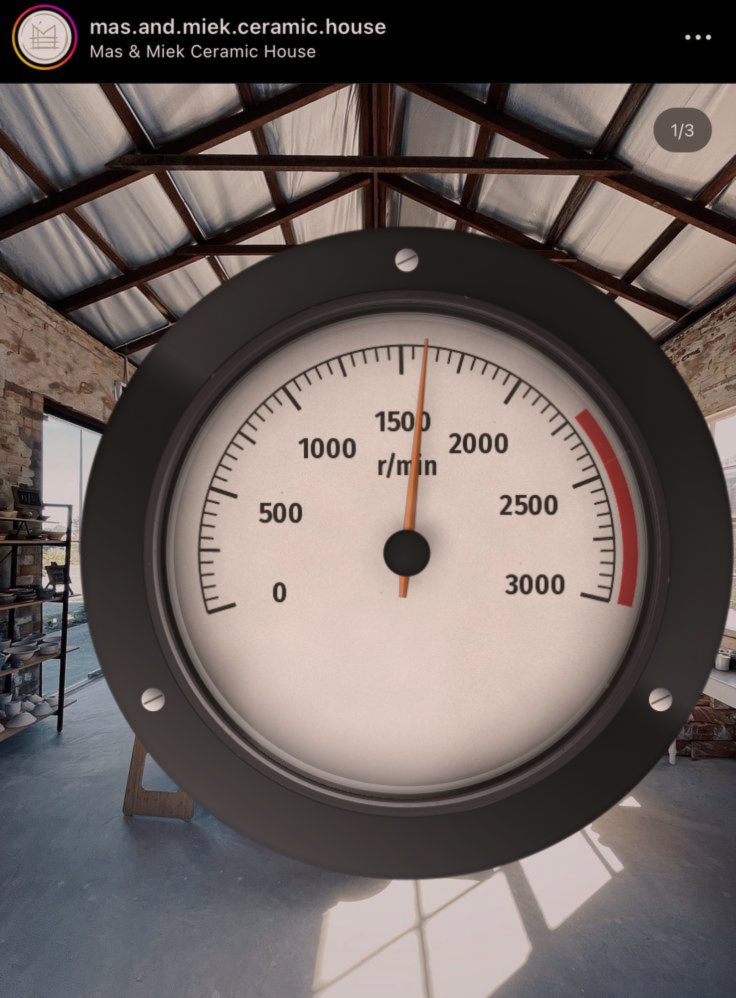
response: 1600; rpm
